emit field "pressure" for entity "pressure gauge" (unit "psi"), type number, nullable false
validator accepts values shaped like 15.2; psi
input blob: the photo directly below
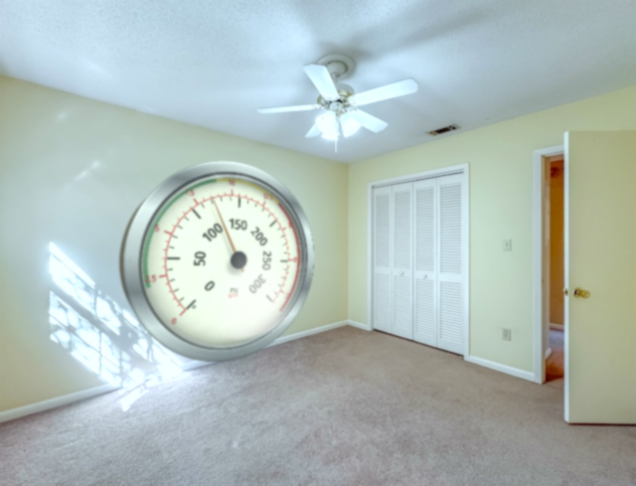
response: 120; psi
